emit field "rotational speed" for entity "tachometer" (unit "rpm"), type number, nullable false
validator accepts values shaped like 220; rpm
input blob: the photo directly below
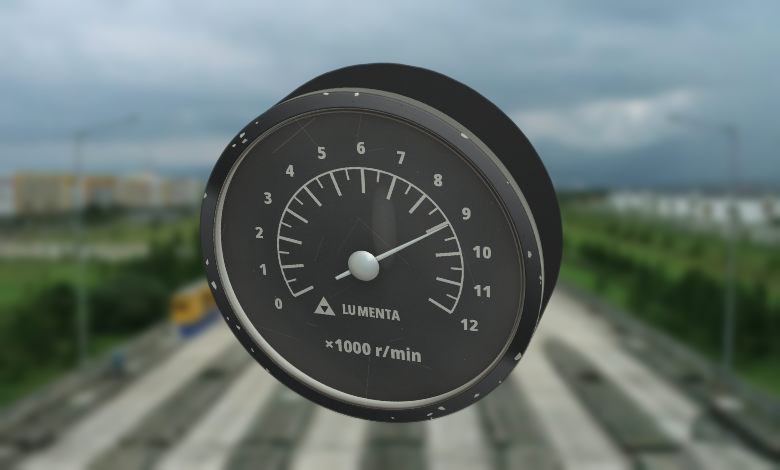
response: 9000; rpm
